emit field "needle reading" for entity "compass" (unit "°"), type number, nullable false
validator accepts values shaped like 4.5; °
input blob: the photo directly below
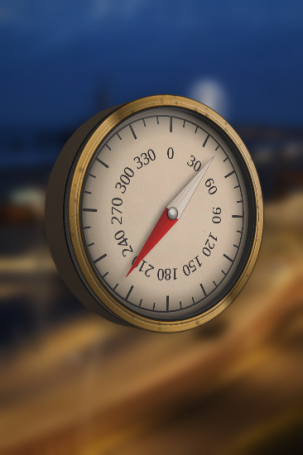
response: 220; °
